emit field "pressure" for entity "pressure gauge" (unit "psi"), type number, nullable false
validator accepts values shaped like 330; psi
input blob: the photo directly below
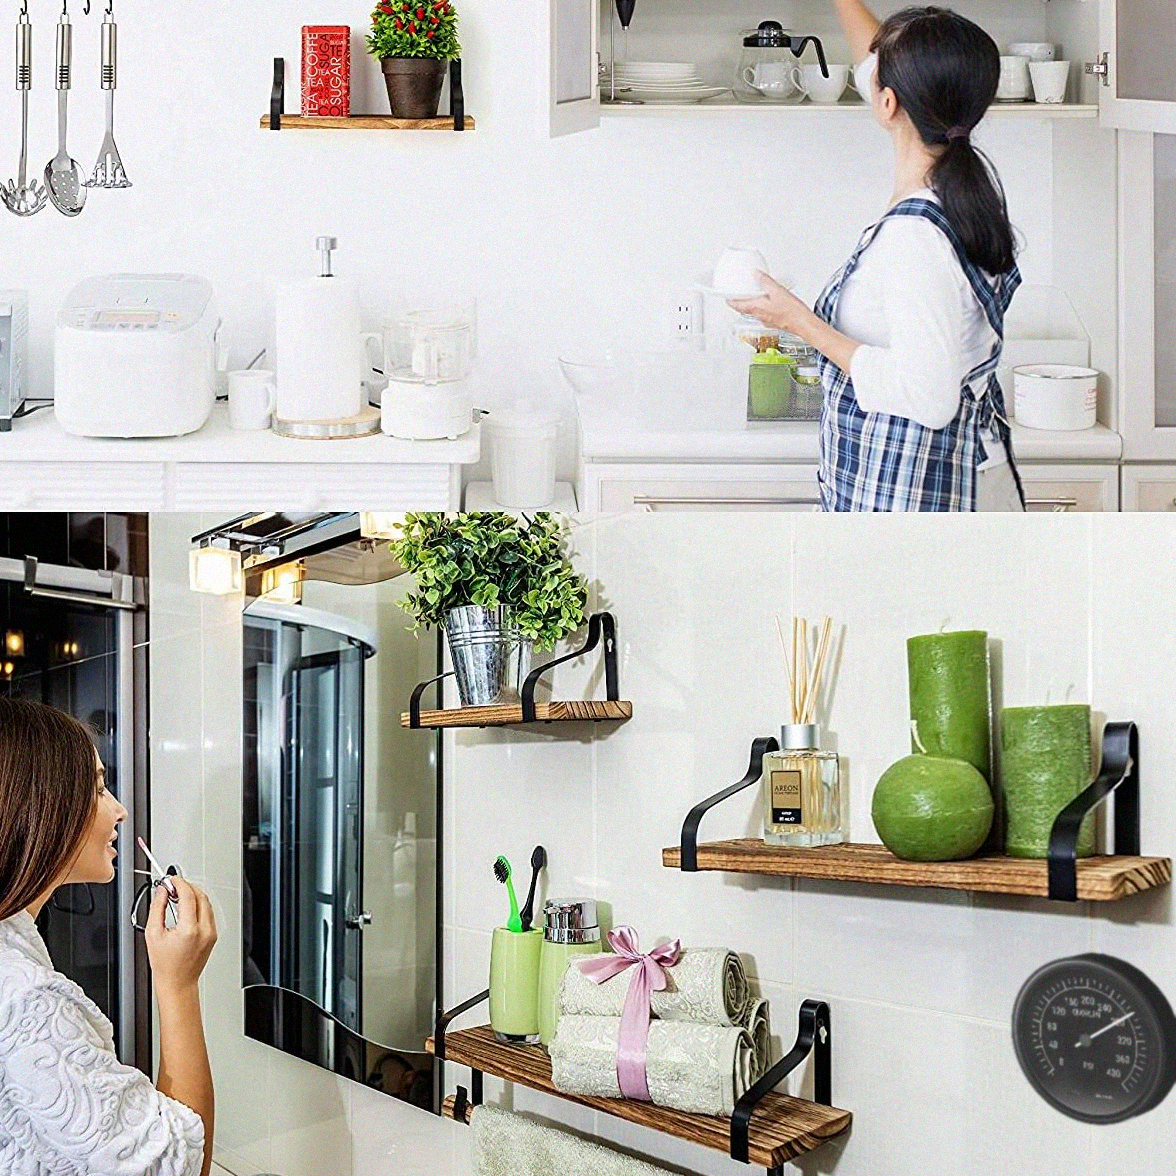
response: 280; psi
